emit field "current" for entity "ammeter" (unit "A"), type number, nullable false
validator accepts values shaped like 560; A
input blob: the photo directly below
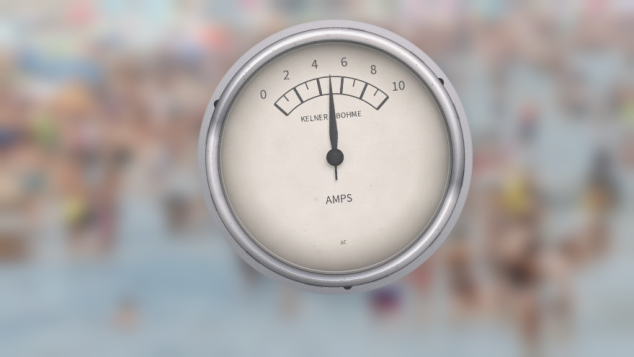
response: 5; A
